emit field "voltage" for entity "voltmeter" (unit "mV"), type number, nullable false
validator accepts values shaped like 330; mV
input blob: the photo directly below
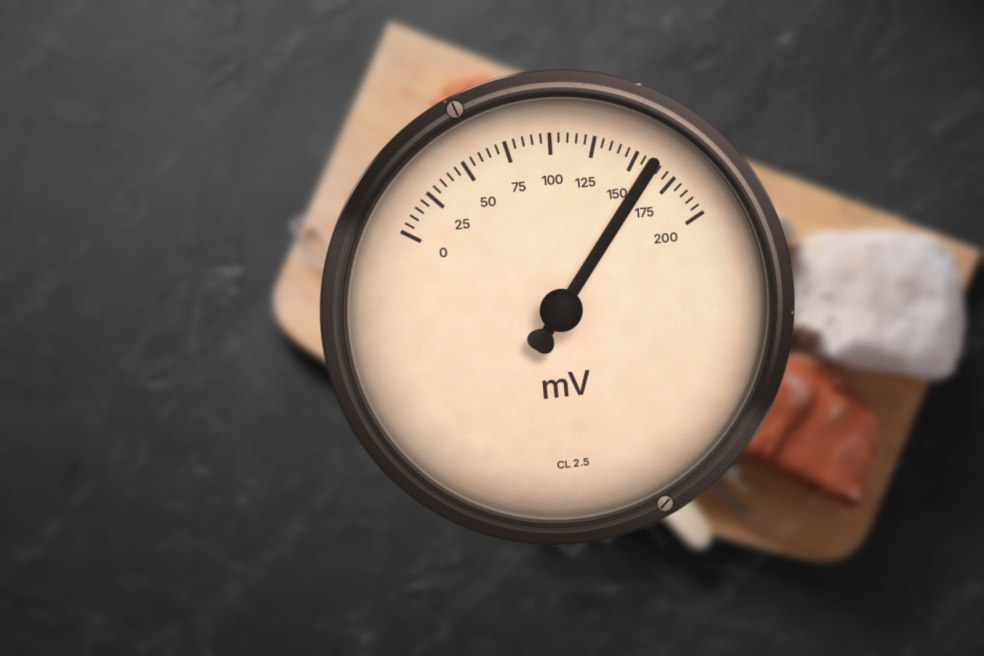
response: 160; mV
